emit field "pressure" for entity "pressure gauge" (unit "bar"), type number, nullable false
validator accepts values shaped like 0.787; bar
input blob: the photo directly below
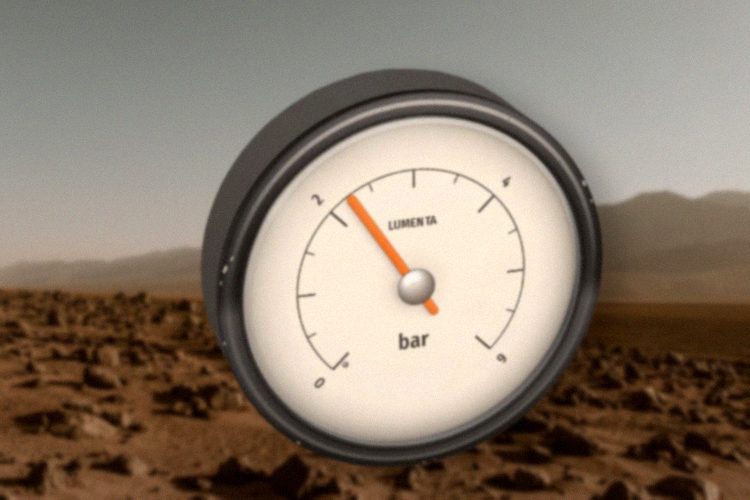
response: 2.25; bar
